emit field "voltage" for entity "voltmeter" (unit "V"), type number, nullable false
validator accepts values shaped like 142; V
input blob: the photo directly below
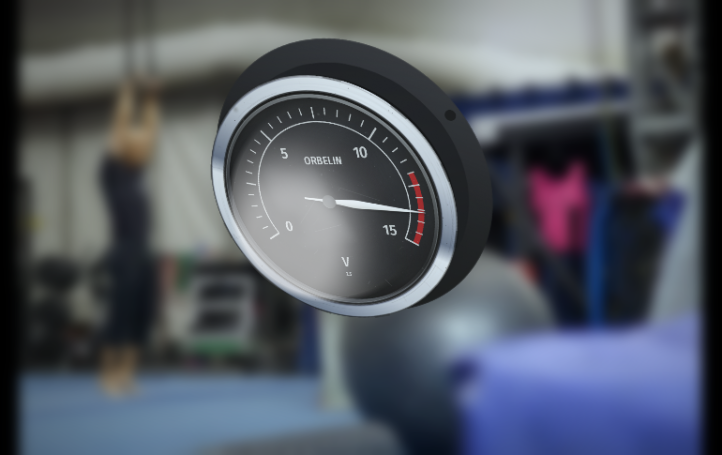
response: 13.5; V
